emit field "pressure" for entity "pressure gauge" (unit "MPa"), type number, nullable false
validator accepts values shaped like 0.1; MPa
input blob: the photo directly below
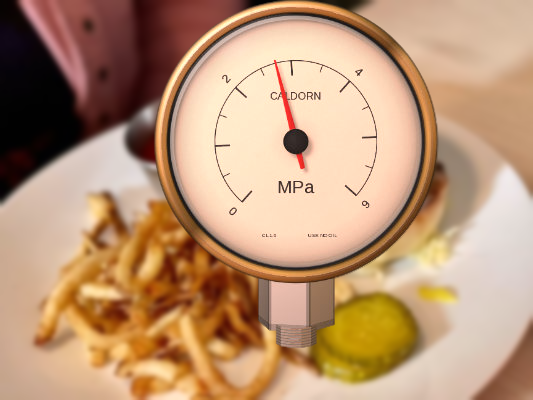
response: 2.75; MPa
